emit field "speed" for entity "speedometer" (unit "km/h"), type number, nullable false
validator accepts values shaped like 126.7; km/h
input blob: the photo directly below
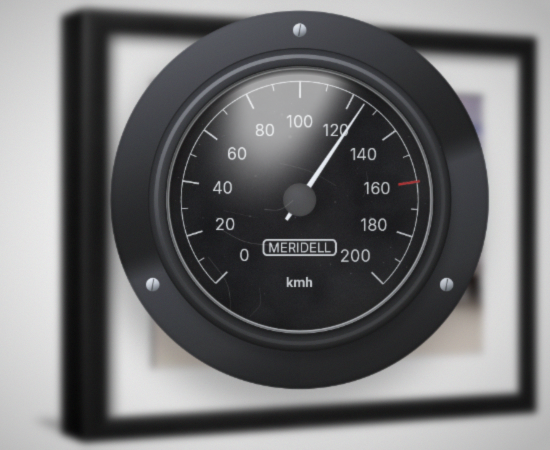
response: 125; km/h
